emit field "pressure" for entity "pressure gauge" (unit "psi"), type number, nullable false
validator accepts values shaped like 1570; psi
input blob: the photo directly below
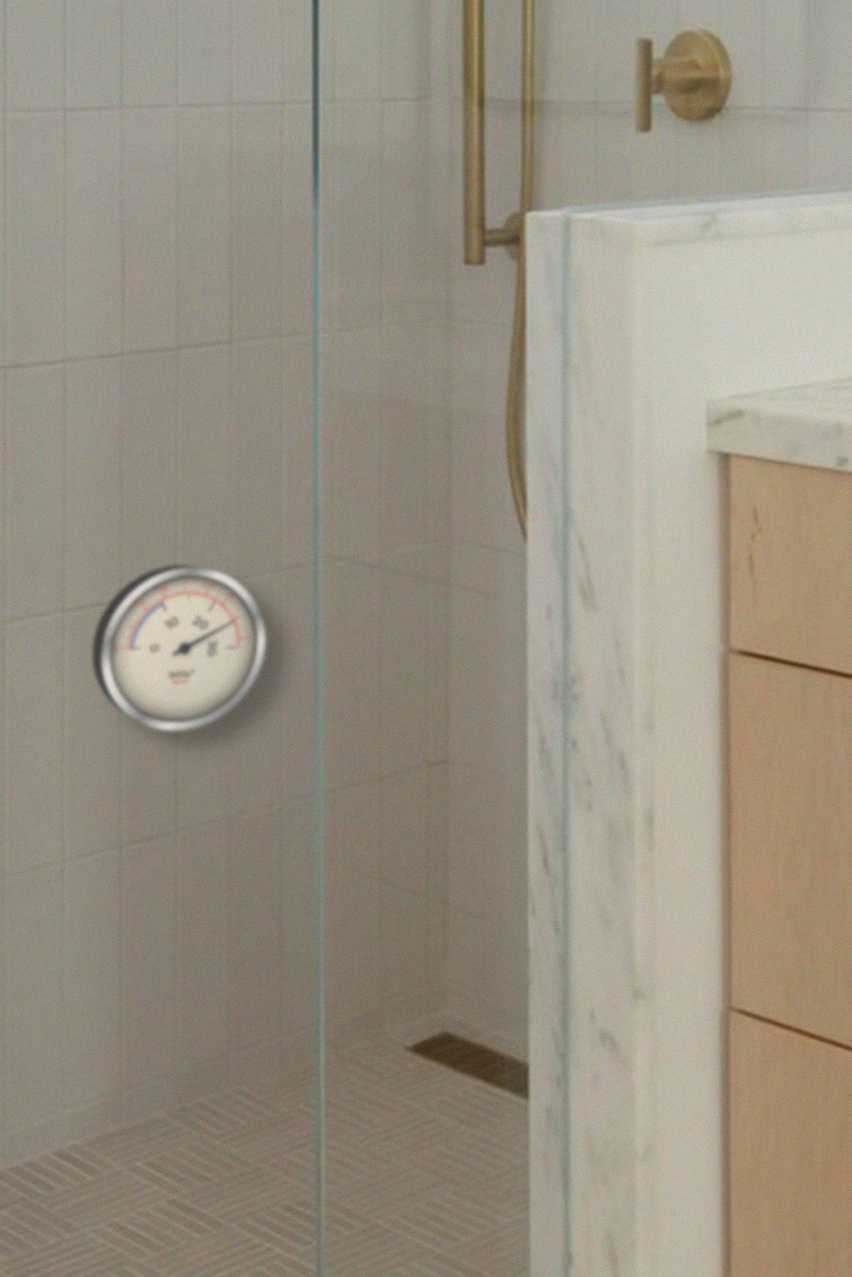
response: 25; psi
